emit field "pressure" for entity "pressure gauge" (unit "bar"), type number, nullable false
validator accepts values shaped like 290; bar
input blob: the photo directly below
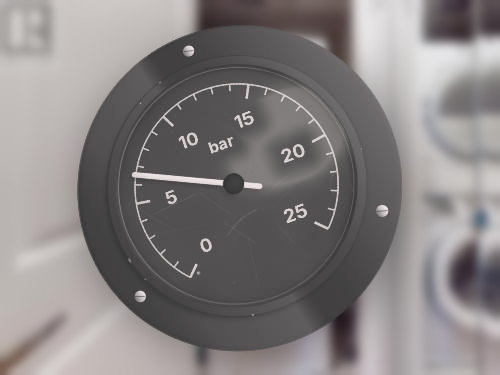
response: 6.5; bar
